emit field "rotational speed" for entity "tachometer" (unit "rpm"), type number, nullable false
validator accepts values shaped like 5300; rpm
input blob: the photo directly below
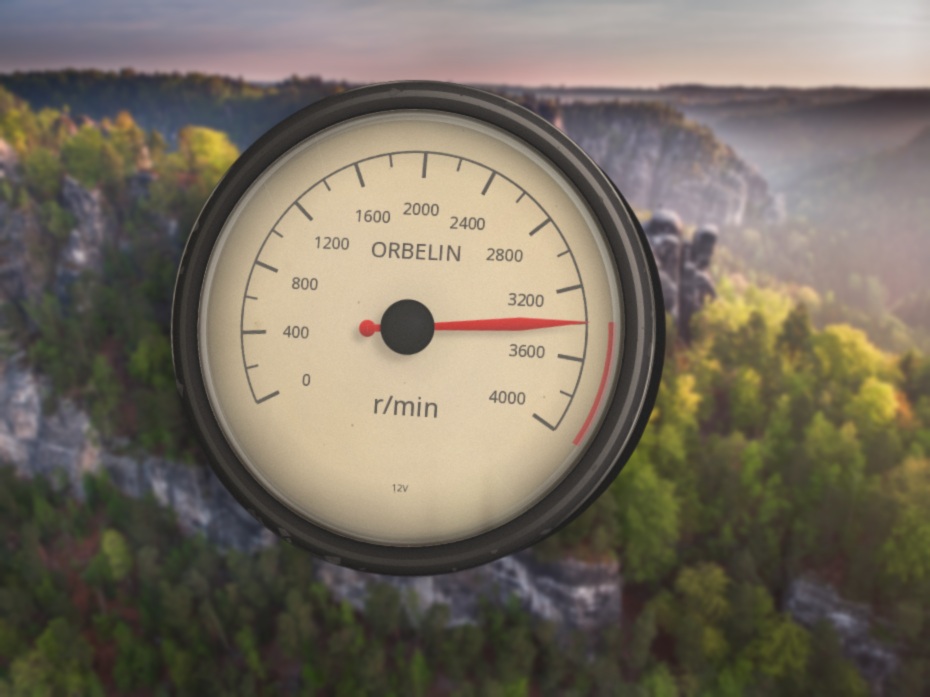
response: 3400; rpm
